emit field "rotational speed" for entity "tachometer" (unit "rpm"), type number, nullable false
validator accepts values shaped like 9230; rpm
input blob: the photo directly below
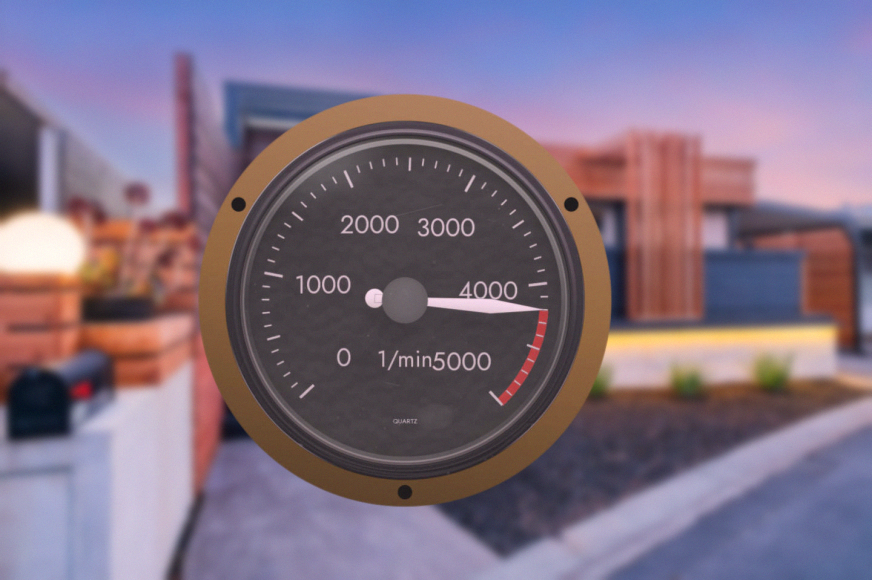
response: 4200; rpm
